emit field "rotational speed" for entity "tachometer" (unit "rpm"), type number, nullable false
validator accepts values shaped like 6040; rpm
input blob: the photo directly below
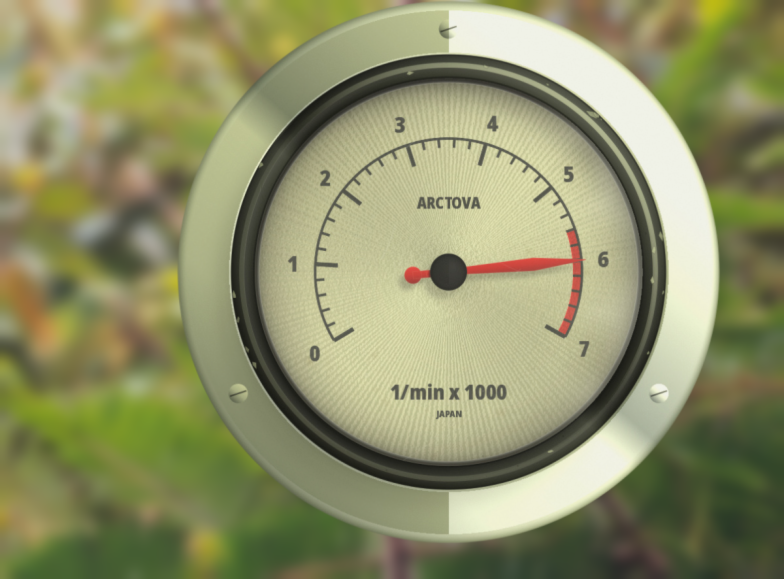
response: 6000; rpm
